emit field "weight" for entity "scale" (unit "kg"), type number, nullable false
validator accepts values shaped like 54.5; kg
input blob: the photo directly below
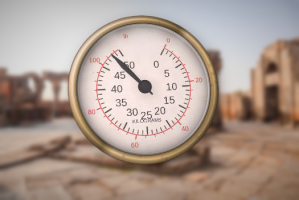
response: 48; kg
